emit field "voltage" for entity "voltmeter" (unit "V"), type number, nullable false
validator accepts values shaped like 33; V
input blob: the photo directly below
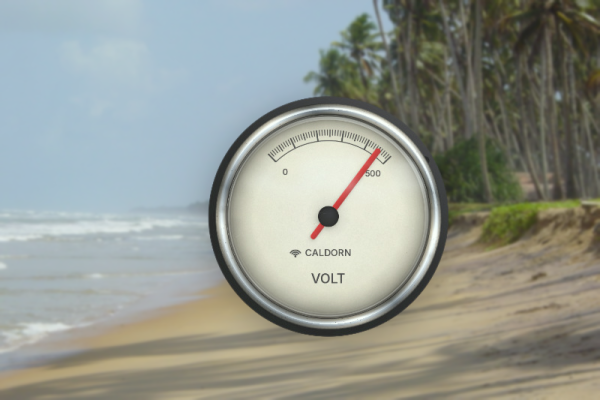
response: 450; V
